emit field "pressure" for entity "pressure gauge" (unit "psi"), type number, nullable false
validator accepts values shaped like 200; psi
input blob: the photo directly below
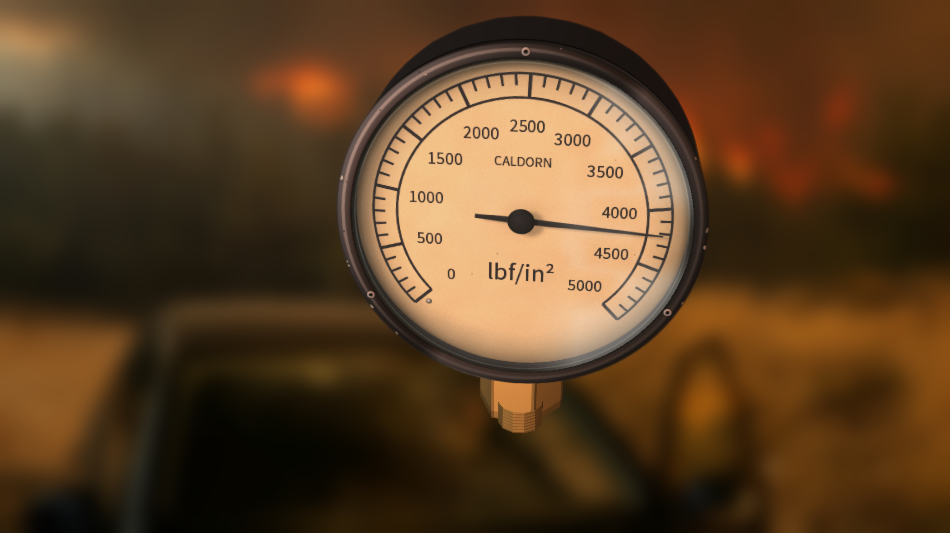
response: 4200; psi
